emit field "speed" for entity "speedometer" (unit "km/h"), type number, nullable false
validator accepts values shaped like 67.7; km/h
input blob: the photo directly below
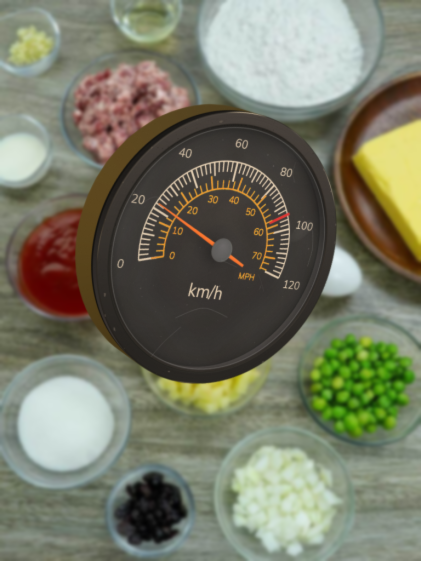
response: 22; km/h
